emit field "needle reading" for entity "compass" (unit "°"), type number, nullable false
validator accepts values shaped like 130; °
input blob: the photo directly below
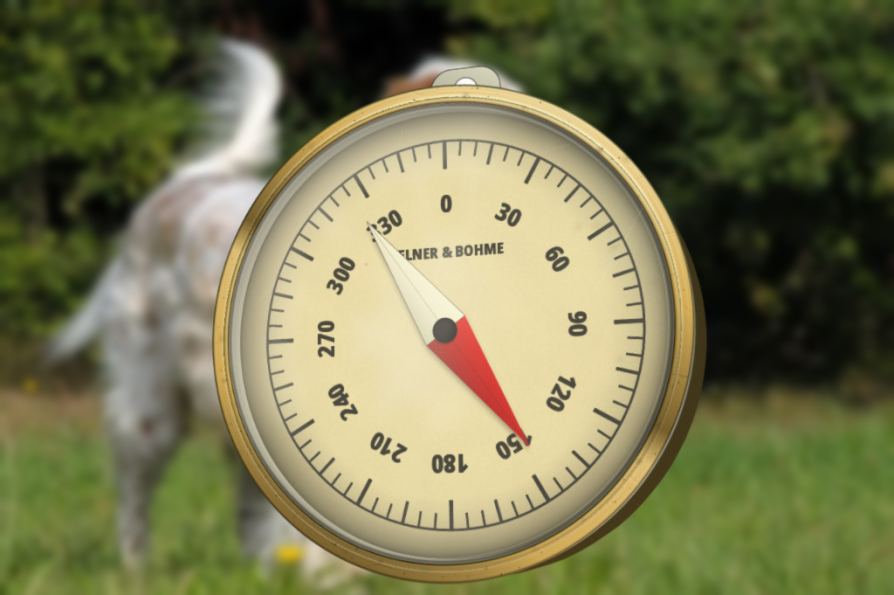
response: 145; °
